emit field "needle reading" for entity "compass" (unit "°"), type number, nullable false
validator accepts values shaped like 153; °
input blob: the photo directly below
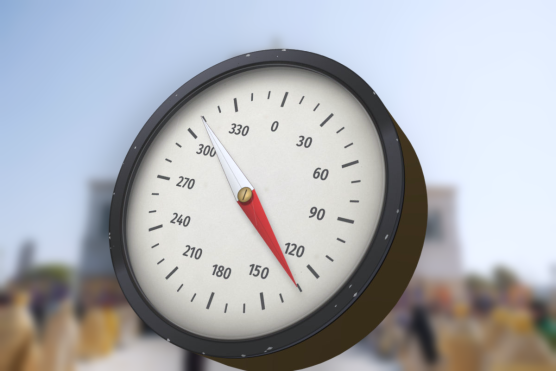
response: 130; °
